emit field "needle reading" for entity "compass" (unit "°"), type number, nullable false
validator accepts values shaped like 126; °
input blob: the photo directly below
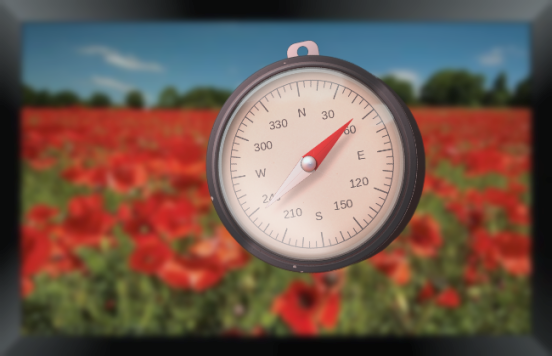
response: 55; °
